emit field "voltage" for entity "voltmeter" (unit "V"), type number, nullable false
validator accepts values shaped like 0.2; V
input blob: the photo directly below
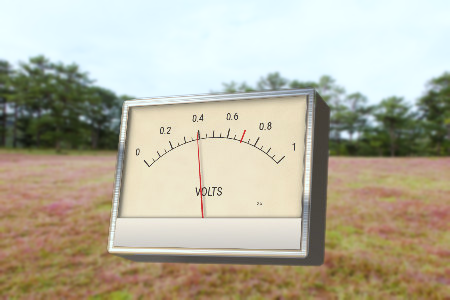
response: 0.4; V
